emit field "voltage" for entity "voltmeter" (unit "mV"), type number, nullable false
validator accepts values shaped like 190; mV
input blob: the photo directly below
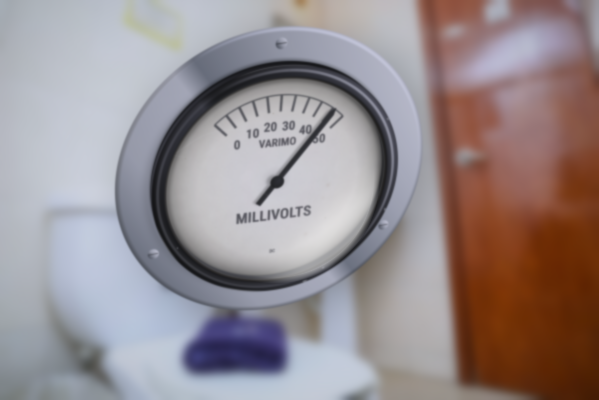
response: 45; mV
